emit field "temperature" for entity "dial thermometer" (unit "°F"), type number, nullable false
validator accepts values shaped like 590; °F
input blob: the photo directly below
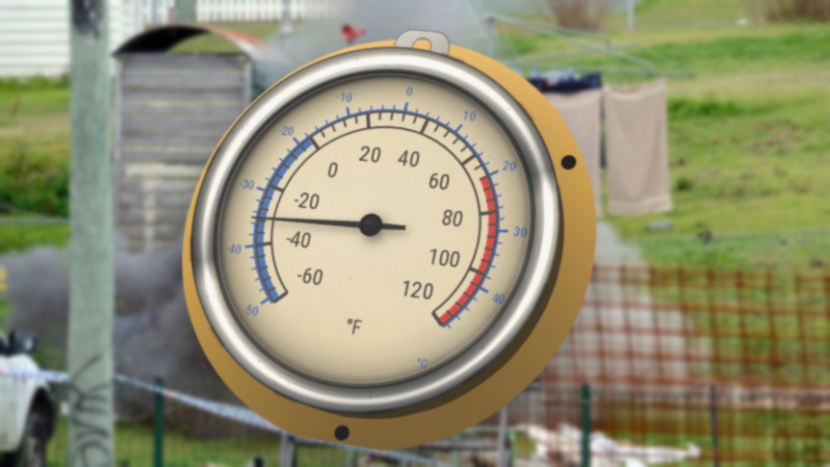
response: -32; °F
